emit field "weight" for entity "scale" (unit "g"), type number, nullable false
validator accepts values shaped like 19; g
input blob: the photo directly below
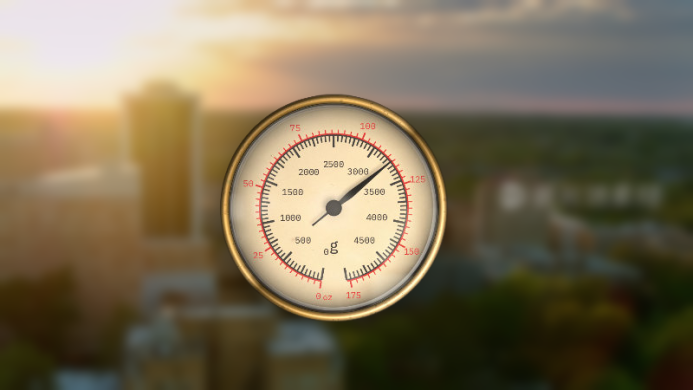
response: 3250; g
